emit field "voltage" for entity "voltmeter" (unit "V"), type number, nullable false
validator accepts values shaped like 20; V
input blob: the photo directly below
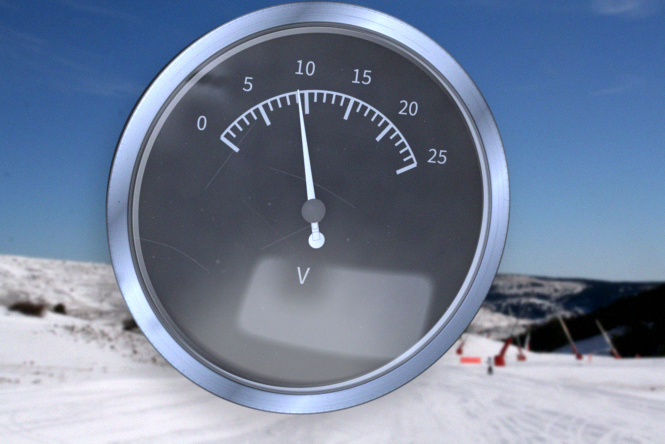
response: 9; V
